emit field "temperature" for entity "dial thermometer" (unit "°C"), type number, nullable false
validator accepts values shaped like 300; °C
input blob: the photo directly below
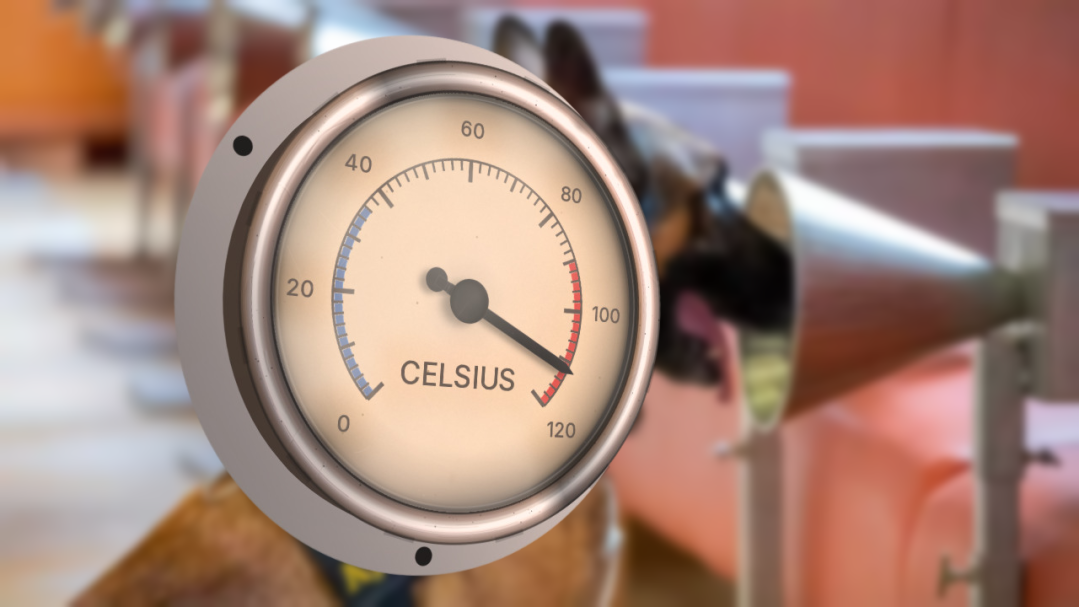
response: 112; °C
